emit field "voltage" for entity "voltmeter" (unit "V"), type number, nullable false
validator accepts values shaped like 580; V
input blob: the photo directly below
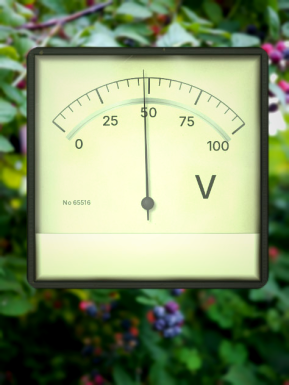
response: 47.5; V
